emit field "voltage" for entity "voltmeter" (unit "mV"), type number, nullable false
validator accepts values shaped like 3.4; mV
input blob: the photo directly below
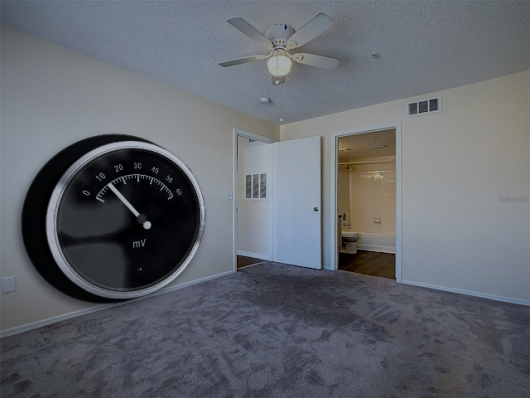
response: 10; mV
